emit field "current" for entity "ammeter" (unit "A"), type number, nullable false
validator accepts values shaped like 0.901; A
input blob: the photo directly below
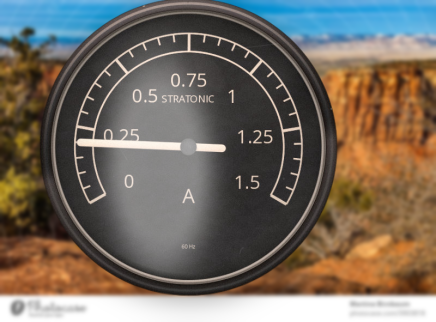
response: 0.2; A
